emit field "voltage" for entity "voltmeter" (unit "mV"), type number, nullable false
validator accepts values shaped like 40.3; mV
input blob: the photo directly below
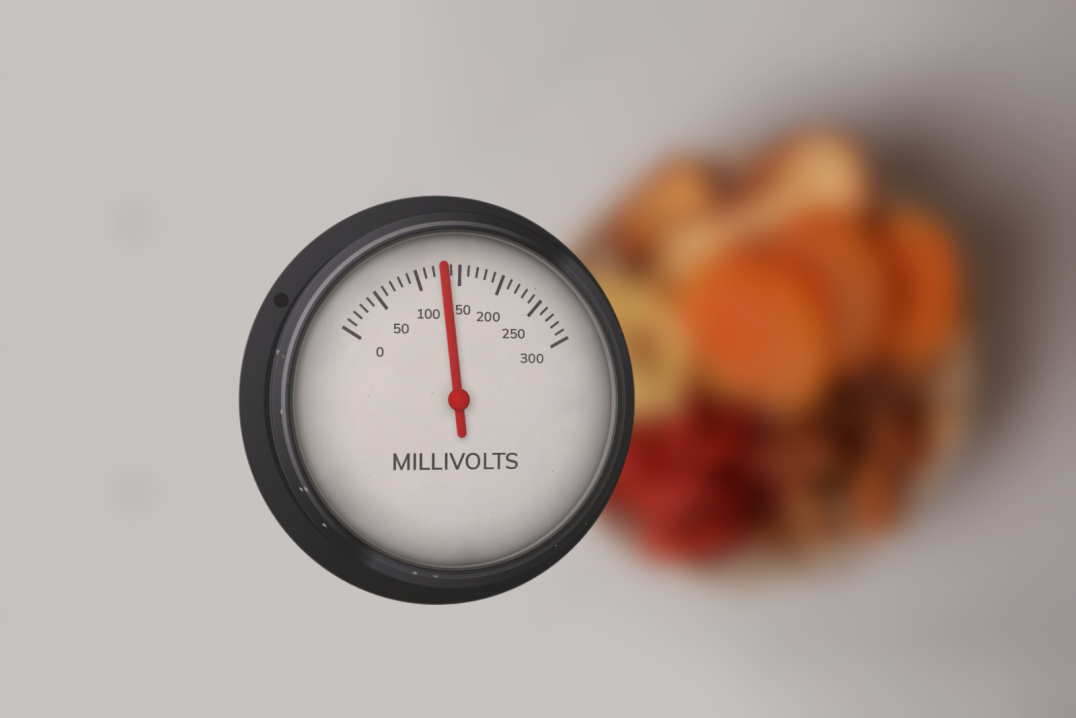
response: 130; mV
